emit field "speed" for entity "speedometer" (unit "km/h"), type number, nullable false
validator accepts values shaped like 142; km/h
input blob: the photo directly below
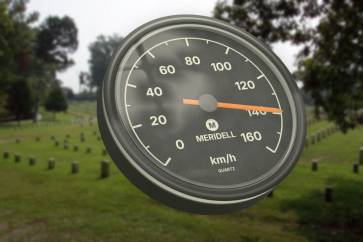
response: 140; km/h
